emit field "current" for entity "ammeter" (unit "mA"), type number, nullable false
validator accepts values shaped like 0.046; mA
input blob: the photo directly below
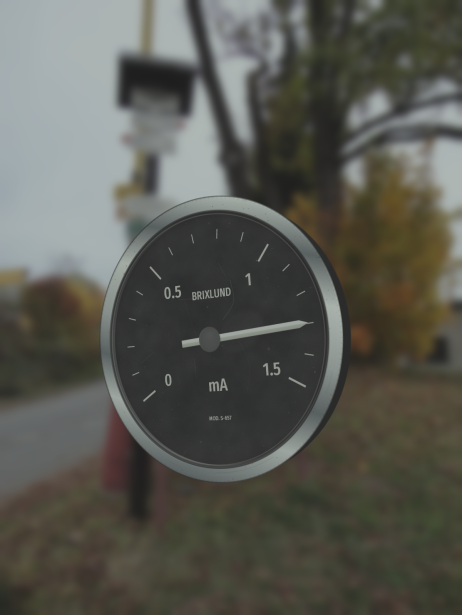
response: 1.3; mA
